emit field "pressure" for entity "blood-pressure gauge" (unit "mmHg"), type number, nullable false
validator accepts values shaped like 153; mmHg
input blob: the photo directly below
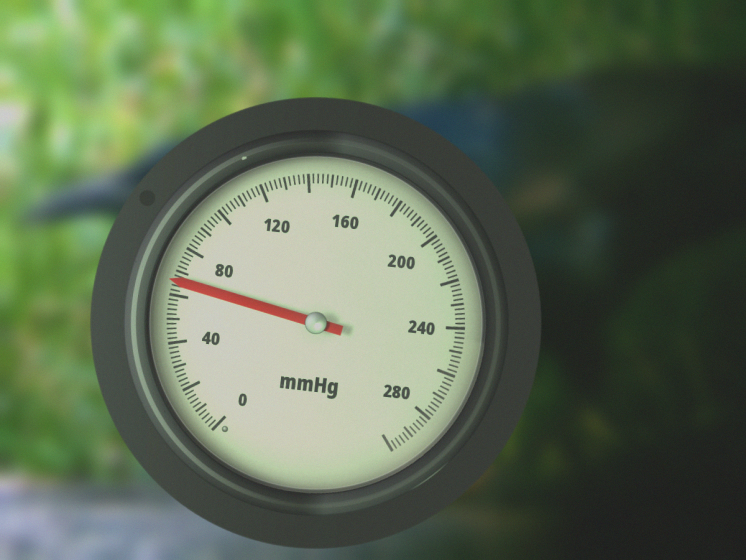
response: 66; mmHg
